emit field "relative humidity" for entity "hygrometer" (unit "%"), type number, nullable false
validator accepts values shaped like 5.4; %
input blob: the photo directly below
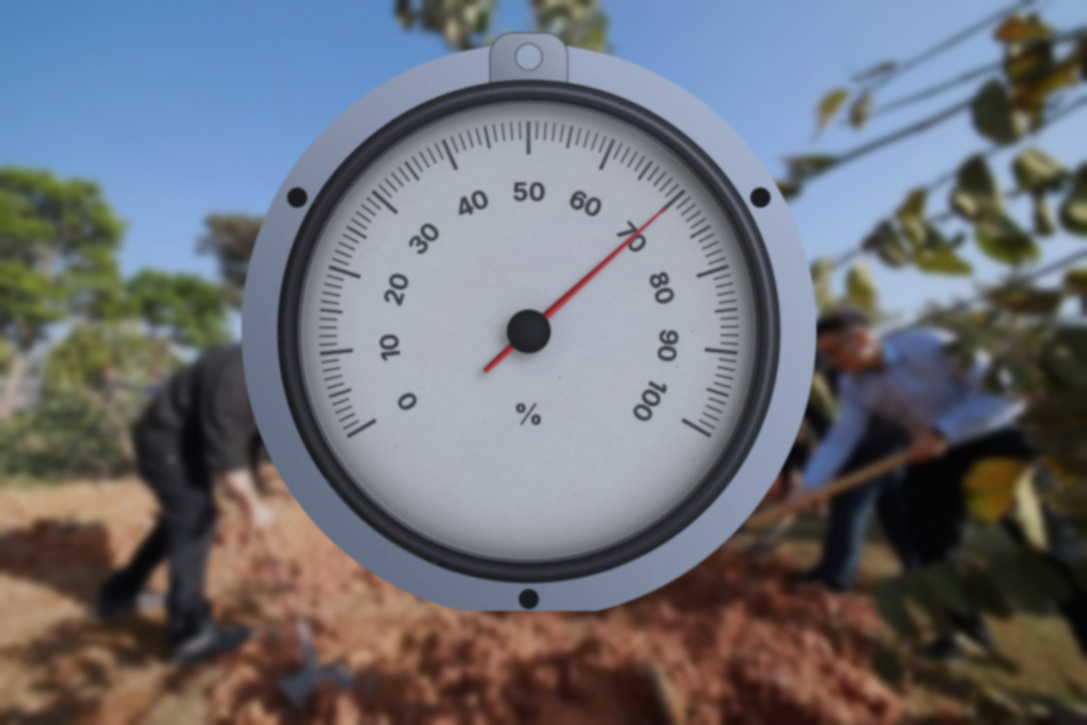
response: 70; %
